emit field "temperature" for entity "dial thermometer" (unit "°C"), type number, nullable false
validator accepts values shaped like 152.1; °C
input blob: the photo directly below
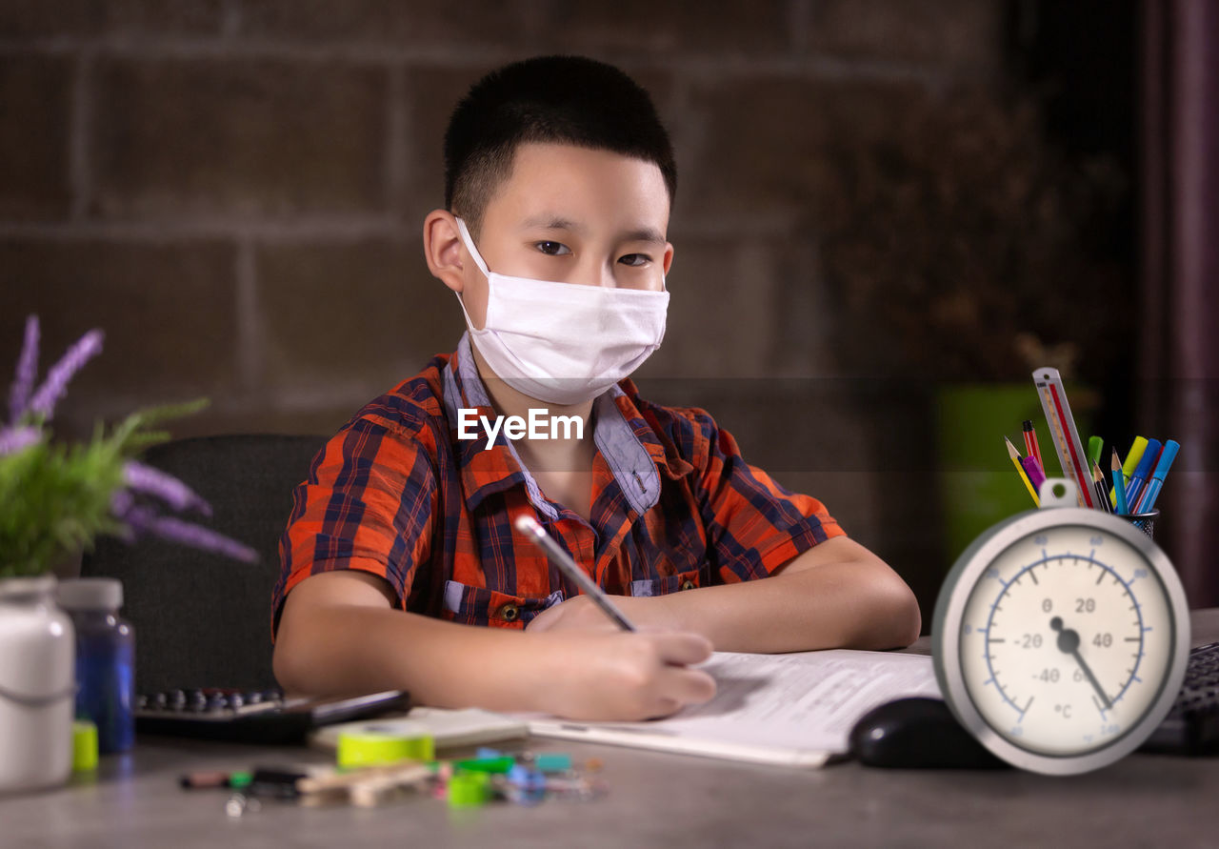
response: 58; °C
